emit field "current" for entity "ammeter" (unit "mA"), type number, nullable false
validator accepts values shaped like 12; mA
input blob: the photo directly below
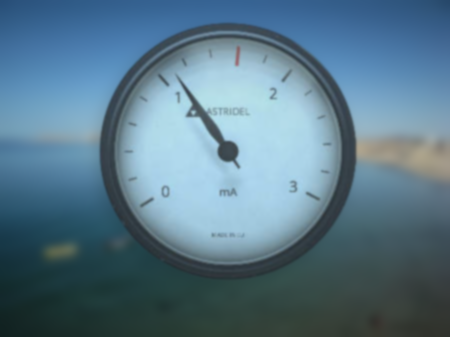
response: 1.1; mA
